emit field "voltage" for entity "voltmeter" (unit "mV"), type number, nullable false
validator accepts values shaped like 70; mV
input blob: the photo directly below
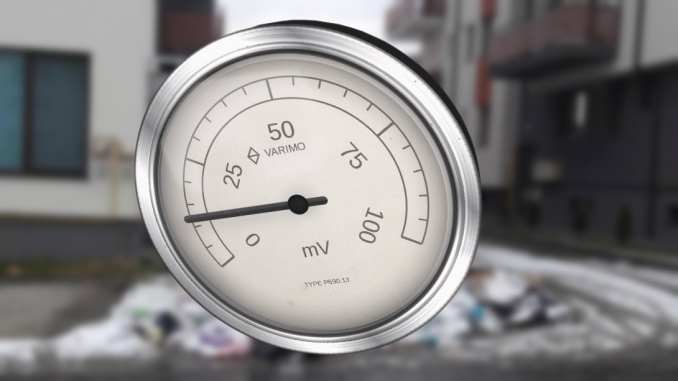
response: 12.5; mV
